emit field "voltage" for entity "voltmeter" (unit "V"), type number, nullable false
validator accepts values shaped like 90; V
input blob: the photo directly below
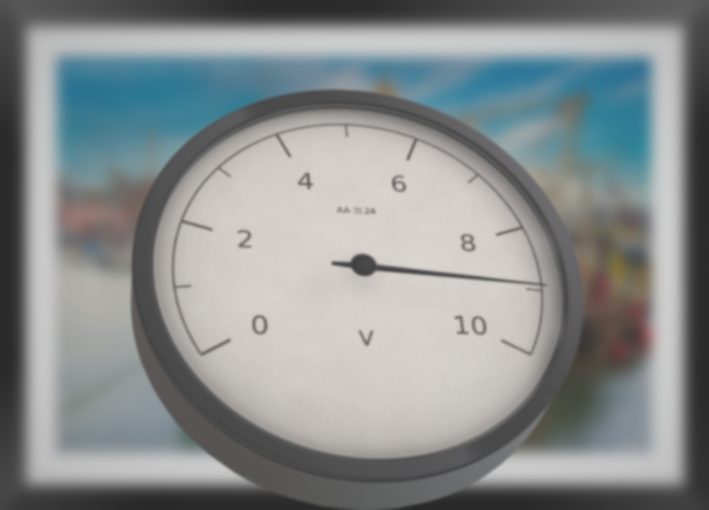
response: 9; V
